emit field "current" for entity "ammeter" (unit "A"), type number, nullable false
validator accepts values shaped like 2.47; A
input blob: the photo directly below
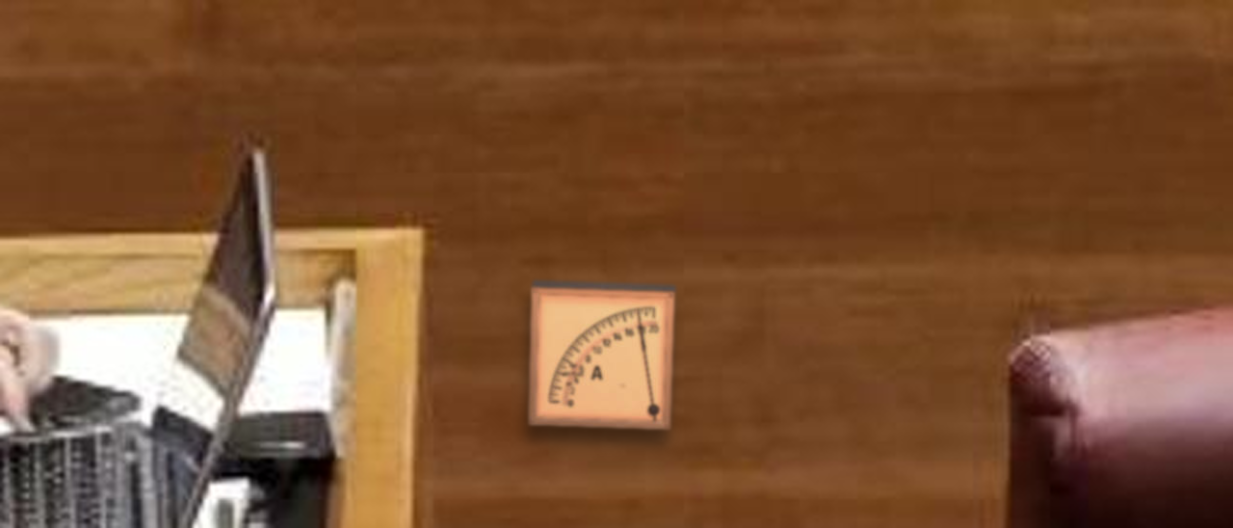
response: 18; A
